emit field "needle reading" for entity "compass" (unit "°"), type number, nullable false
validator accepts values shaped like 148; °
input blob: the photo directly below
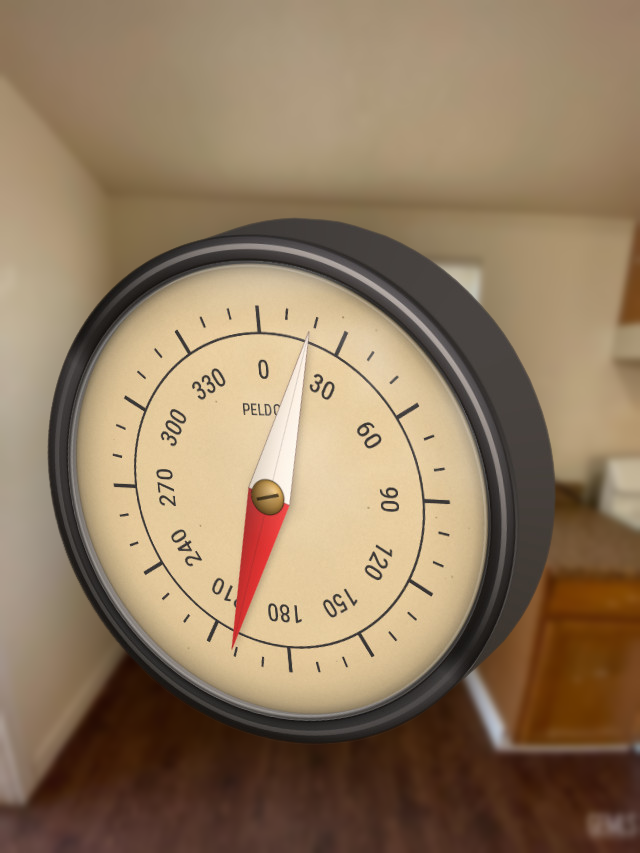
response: 200; °
